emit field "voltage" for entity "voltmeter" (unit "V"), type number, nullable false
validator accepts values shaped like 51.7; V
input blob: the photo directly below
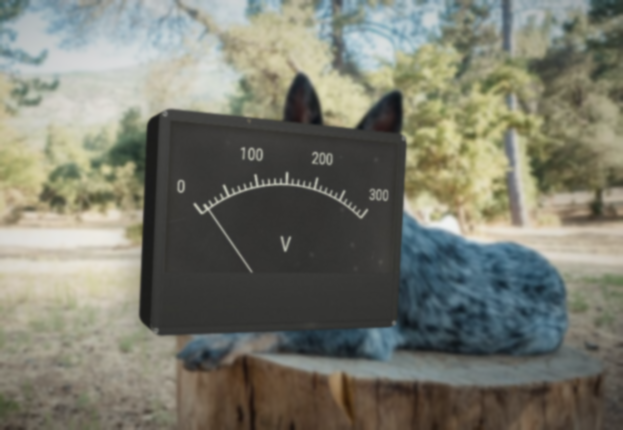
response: 10; V
